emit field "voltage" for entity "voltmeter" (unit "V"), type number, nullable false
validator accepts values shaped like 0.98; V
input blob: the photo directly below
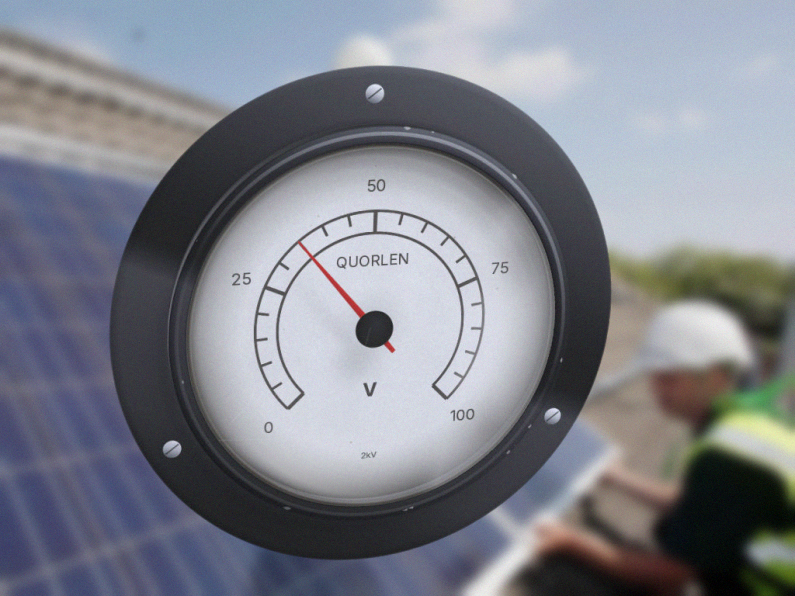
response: 35; V
